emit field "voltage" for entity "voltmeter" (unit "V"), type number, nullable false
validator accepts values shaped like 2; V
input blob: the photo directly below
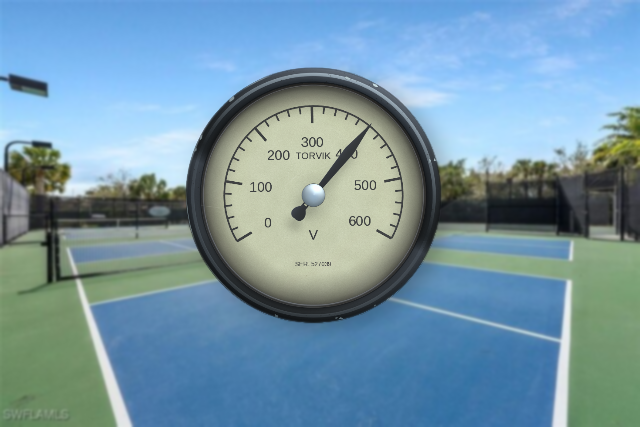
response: 400; V
